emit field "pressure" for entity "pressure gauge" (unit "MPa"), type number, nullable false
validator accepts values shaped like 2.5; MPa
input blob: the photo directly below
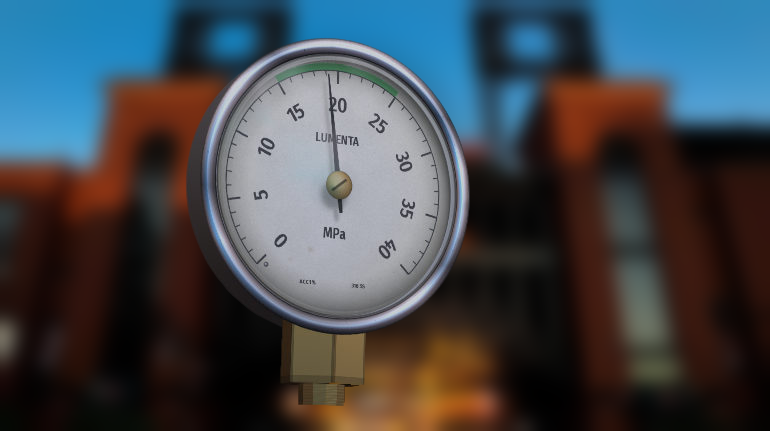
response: 19; MPa
